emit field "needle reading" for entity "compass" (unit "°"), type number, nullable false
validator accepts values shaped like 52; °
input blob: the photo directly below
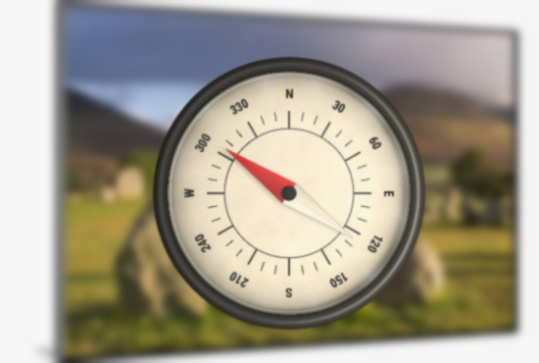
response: 305; °
